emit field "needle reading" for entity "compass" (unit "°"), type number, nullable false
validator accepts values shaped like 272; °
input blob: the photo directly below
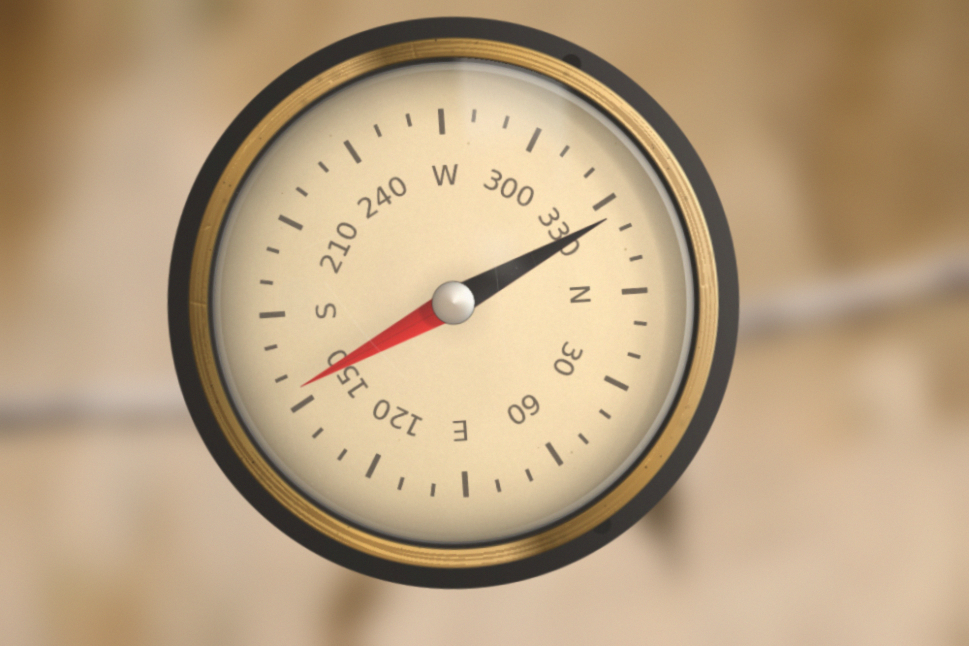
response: 155; °
